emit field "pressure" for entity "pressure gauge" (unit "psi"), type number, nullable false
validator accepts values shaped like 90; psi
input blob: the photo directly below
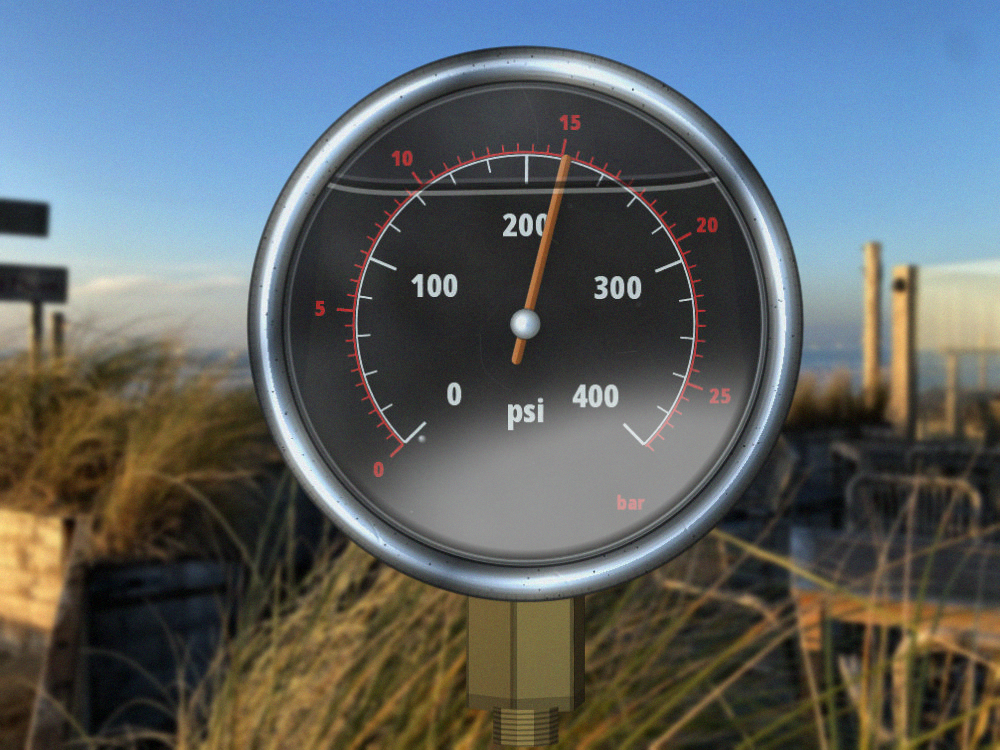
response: 220; psi
